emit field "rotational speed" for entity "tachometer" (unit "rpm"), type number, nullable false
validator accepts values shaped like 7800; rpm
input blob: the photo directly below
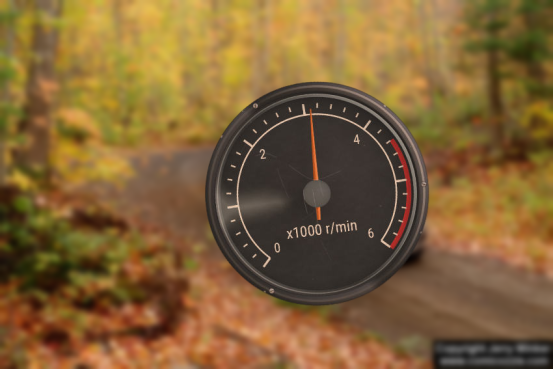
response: 3100; rpm
